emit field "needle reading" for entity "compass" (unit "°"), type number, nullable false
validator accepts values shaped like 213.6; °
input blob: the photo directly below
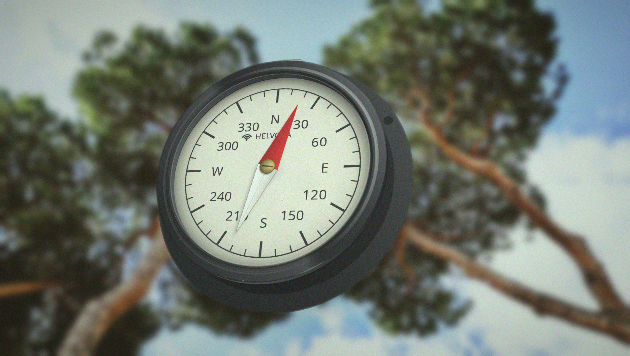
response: 20; °
